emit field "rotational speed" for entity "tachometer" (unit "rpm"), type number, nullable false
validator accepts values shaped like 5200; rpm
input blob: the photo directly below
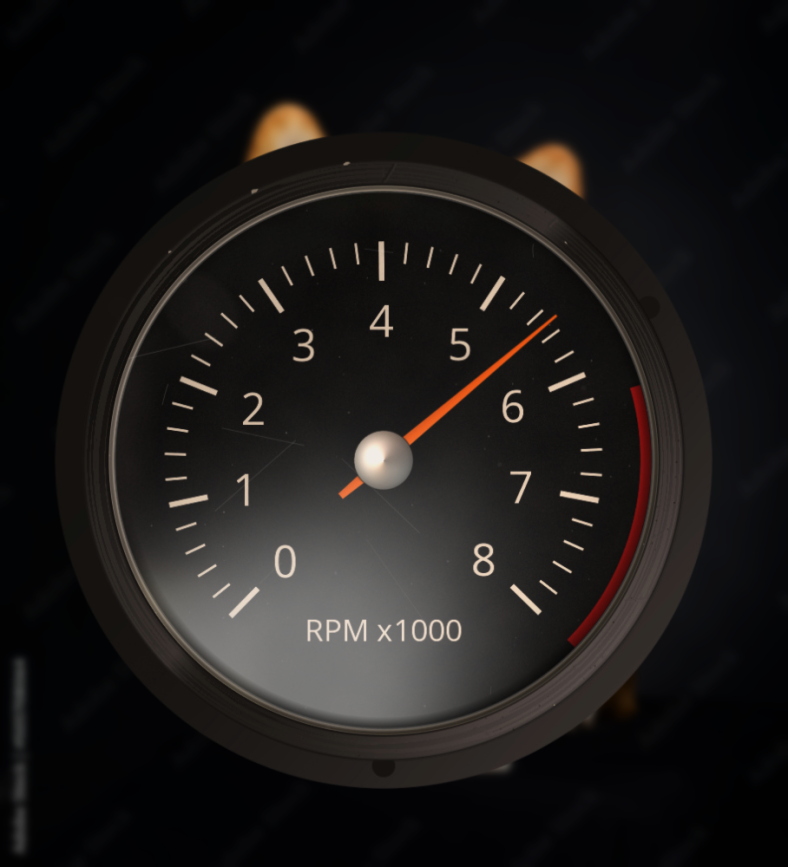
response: 5500; rpm
